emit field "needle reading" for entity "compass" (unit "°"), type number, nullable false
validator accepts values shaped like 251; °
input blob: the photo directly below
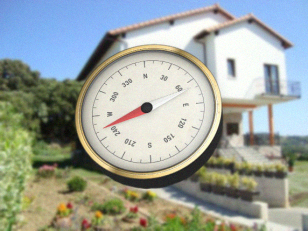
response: 250; °
